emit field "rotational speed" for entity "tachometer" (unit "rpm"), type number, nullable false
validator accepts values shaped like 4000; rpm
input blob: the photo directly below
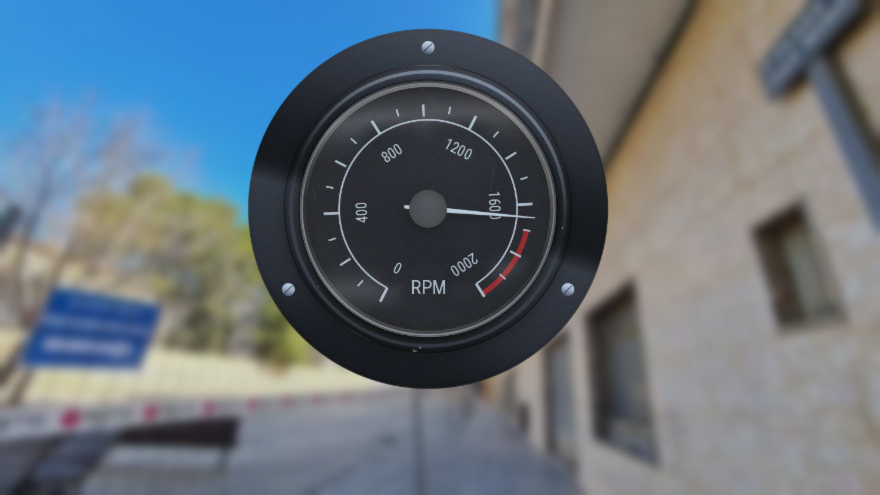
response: 1650; rpm
